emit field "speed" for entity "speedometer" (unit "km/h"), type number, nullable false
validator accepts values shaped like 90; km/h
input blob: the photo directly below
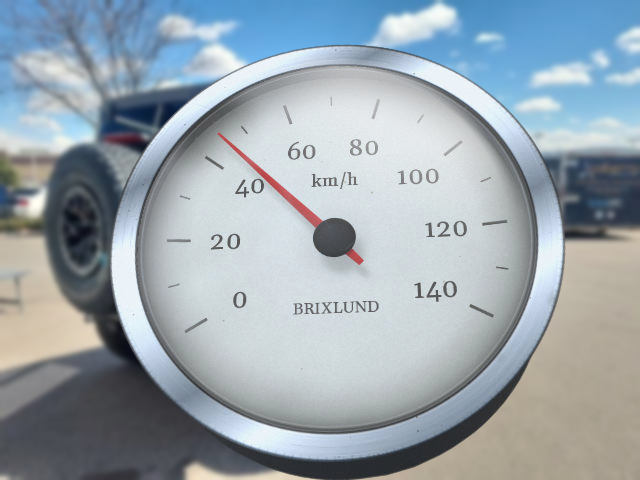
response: 45; km/h
